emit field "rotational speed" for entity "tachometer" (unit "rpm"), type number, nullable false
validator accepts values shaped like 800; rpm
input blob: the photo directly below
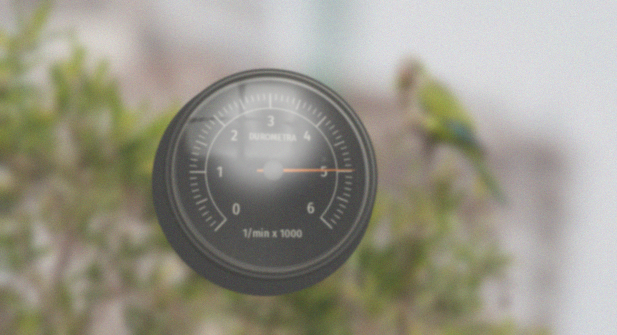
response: 5000; rpm
